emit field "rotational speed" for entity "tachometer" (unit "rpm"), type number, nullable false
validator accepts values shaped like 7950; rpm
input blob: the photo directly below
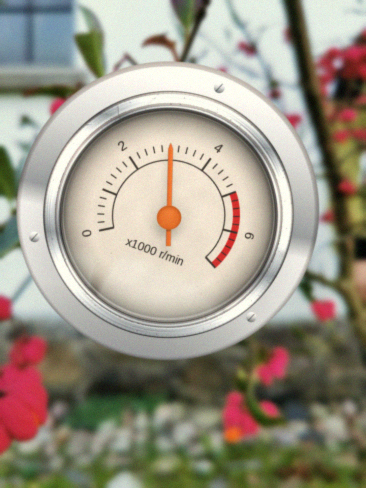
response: 3000; rpm
